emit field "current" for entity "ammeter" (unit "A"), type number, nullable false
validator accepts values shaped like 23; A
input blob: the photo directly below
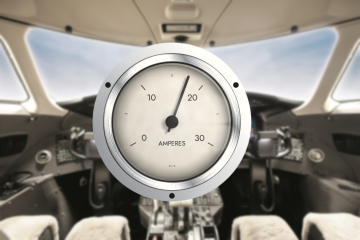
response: 17.5; A
